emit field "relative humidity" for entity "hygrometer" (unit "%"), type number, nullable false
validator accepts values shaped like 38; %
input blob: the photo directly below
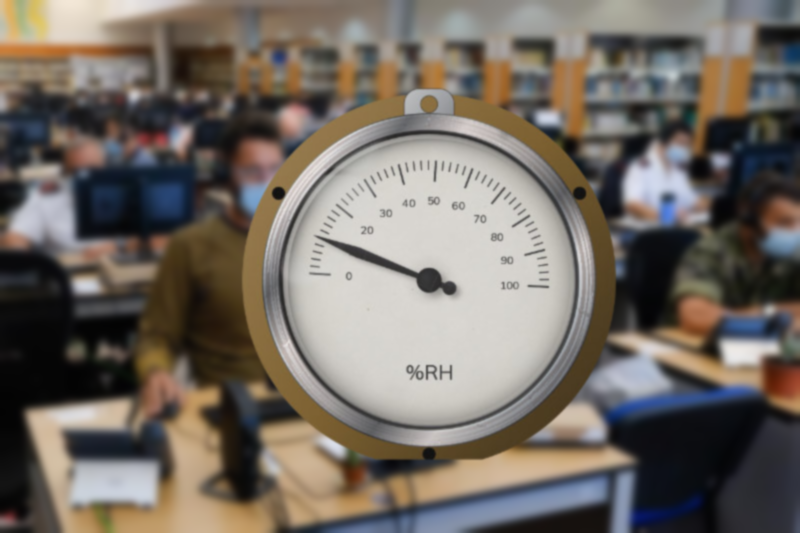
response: 10; %
